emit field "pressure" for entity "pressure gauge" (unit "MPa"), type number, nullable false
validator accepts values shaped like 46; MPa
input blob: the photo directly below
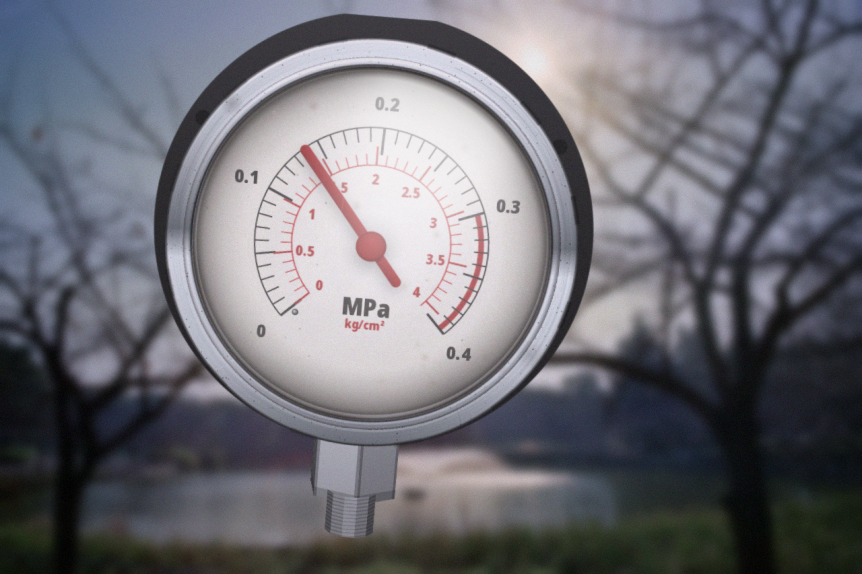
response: 0.14; MPa
